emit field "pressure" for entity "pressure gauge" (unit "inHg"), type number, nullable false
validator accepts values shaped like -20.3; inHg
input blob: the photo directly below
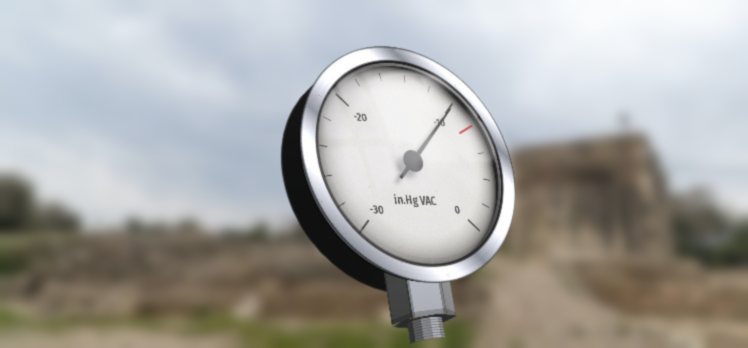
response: -10; inHg
